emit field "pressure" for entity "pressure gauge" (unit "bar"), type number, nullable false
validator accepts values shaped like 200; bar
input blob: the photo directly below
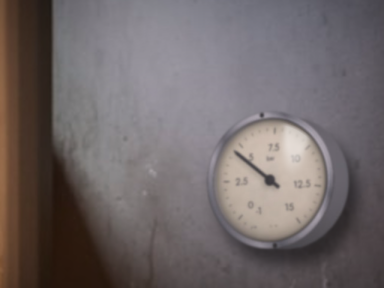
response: 4.5; bar
